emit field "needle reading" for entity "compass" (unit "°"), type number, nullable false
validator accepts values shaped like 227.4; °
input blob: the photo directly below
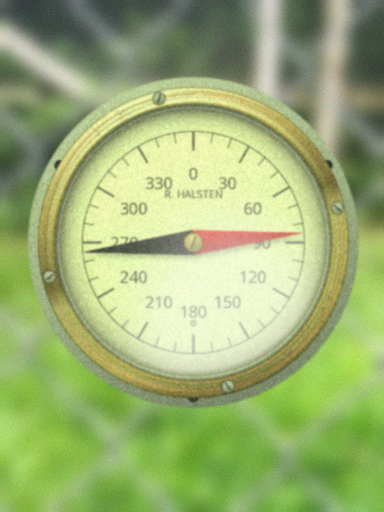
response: 85; °
